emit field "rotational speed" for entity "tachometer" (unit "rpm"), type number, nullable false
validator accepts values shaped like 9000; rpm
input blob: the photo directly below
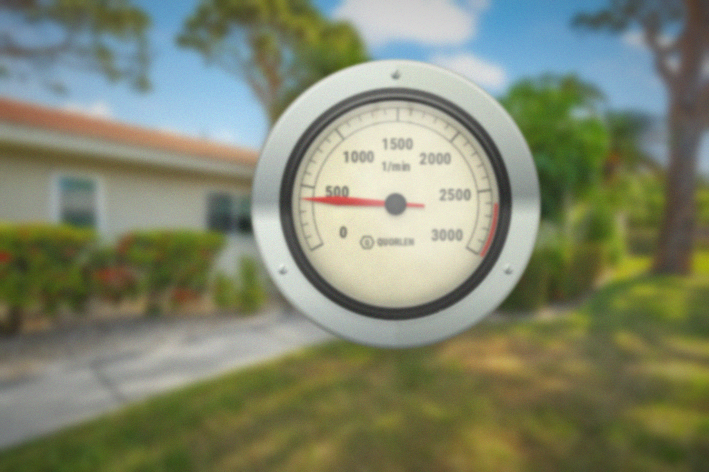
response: 400; rpm
